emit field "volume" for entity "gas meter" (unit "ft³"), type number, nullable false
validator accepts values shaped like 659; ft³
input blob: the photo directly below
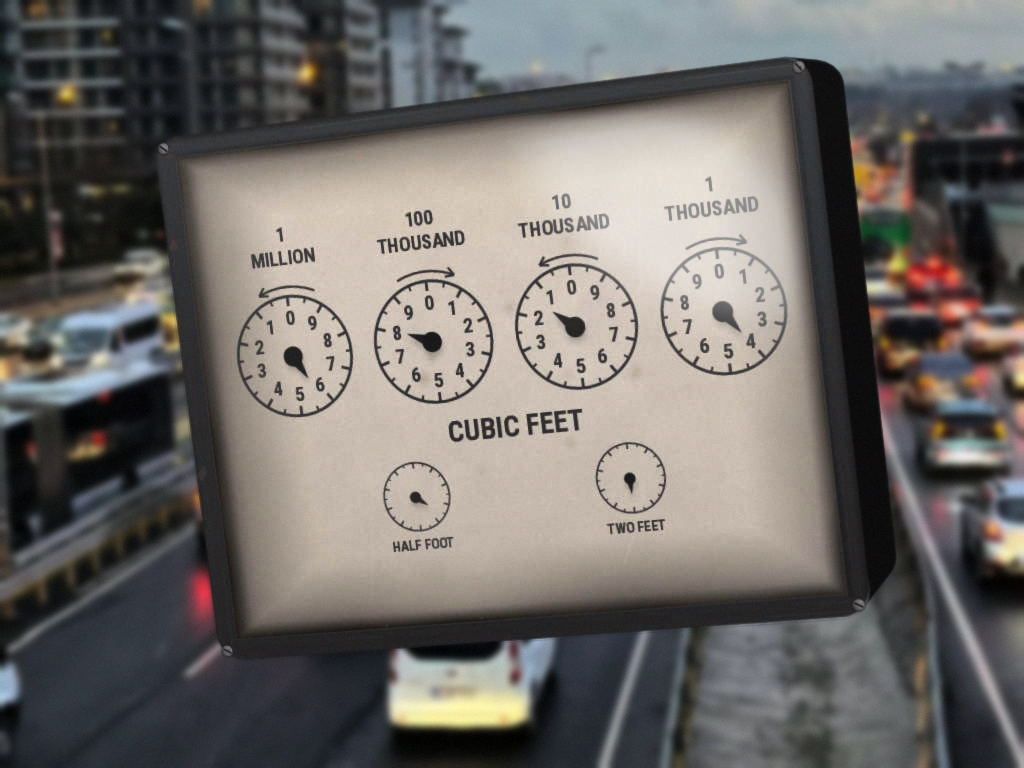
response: 581400; ft³
